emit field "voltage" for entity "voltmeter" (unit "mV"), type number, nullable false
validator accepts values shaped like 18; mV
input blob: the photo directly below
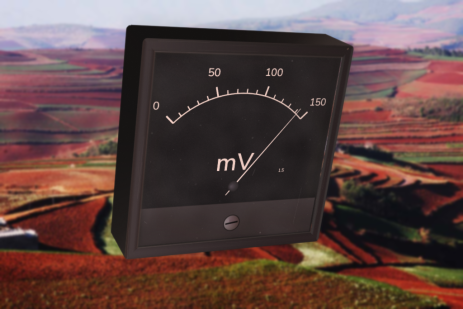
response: 140; mV
